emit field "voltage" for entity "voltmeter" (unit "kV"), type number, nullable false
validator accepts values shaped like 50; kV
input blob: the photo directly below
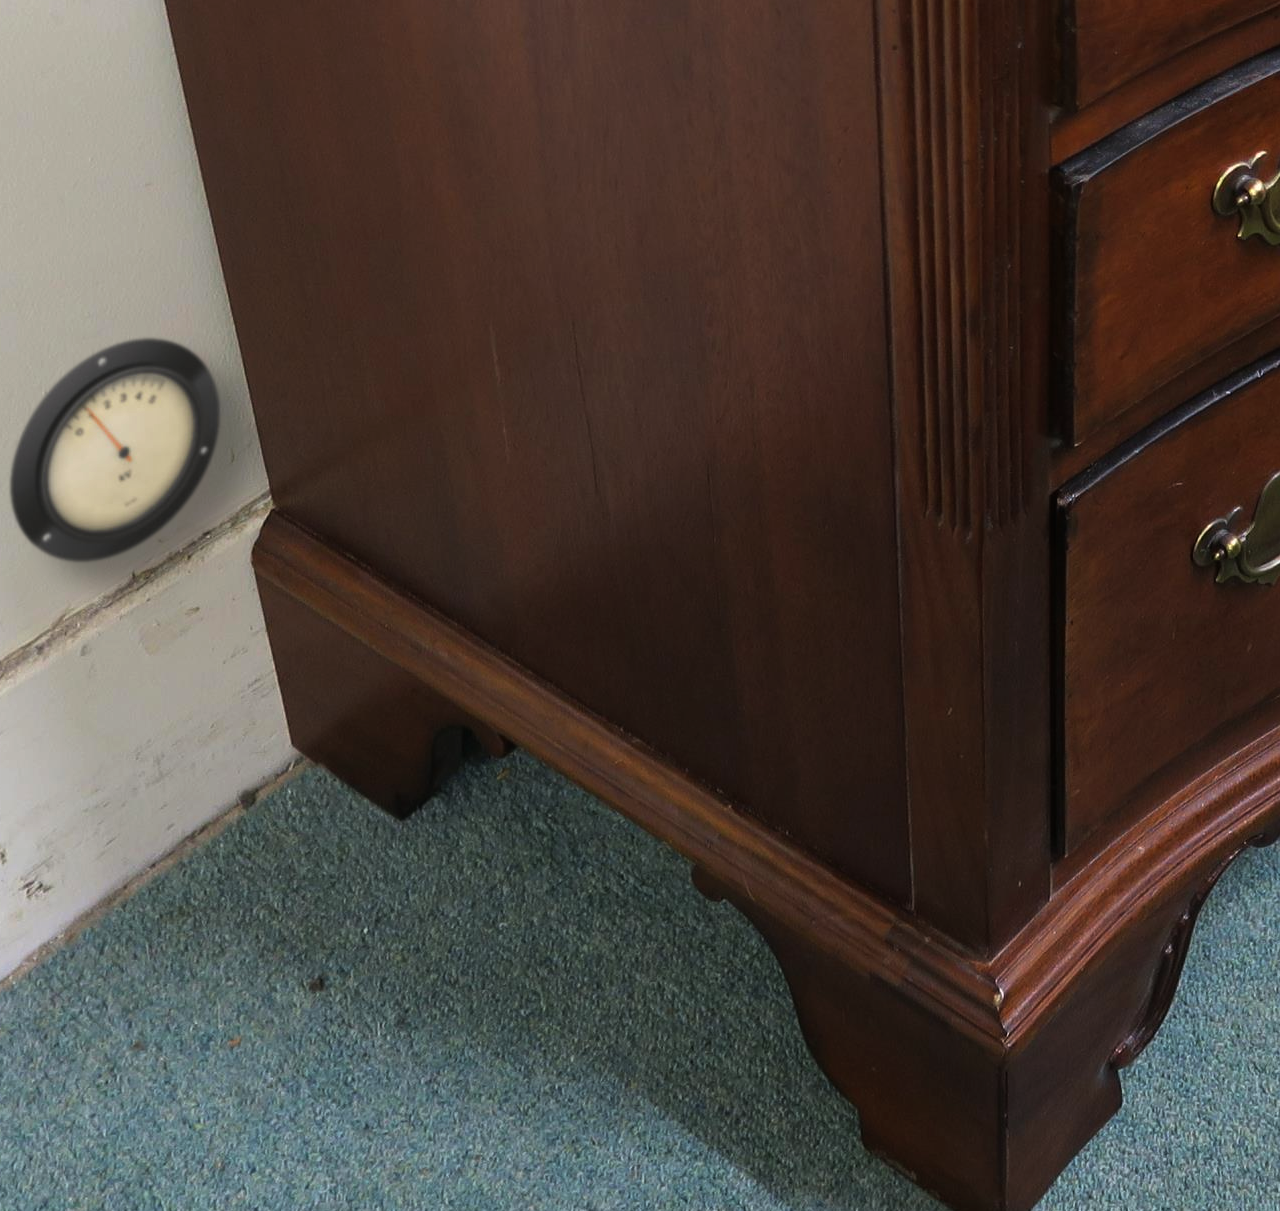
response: 1; kV
